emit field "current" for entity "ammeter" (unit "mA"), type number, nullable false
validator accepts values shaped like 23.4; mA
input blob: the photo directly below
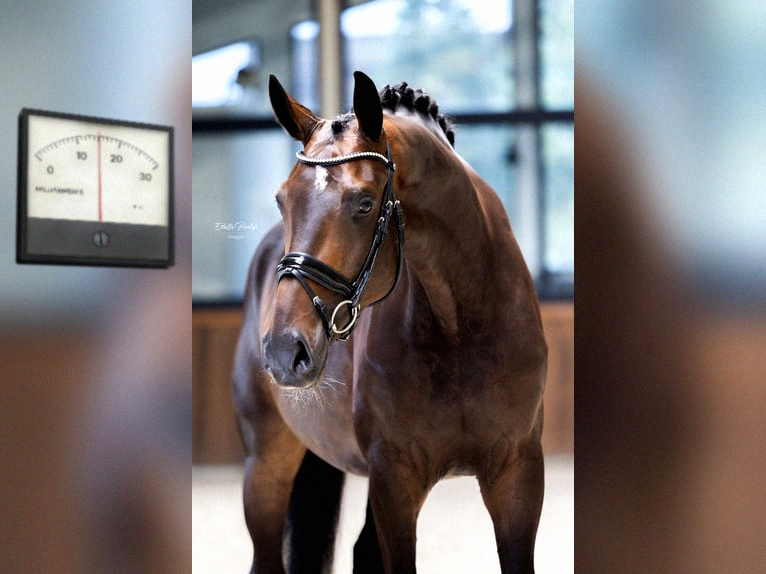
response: 15; mA
